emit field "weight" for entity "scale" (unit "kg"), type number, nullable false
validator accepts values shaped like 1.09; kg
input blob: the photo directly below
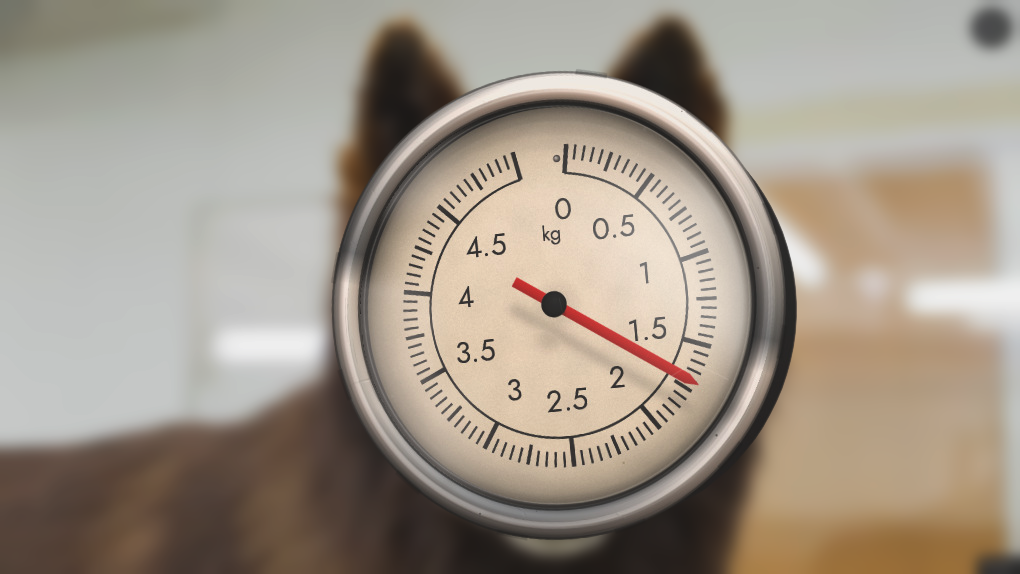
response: 1.7; kg
